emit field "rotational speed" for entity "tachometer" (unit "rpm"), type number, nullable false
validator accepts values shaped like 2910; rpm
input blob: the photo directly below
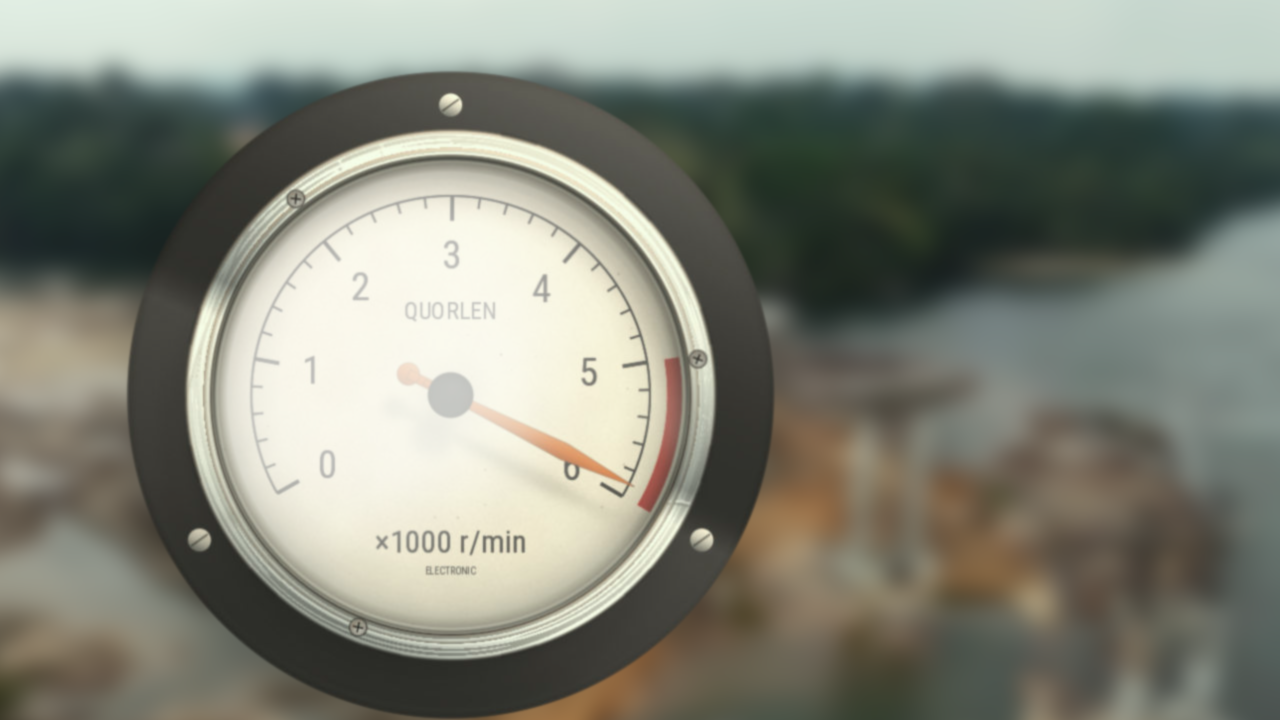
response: 5900; rpm
